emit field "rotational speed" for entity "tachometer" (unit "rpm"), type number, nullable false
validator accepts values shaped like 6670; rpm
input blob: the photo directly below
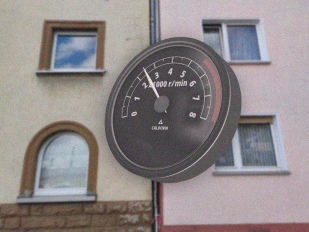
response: 2500; rpm
